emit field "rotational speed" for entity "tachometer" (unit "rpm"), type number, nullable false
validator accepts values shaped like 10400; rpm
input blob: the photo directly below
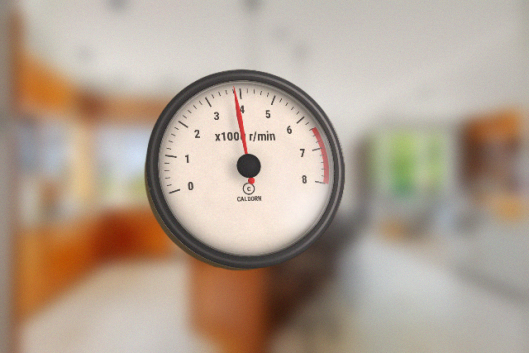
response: 3800; rpm
